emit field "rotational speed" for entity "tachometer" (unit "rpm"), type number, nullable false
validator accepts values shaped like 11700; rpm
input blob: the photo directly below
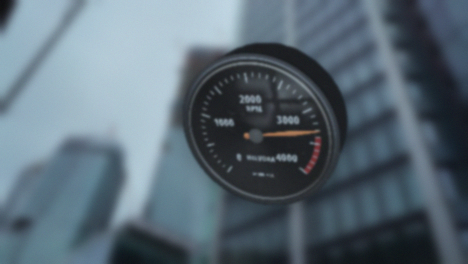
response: 3300; rpm
